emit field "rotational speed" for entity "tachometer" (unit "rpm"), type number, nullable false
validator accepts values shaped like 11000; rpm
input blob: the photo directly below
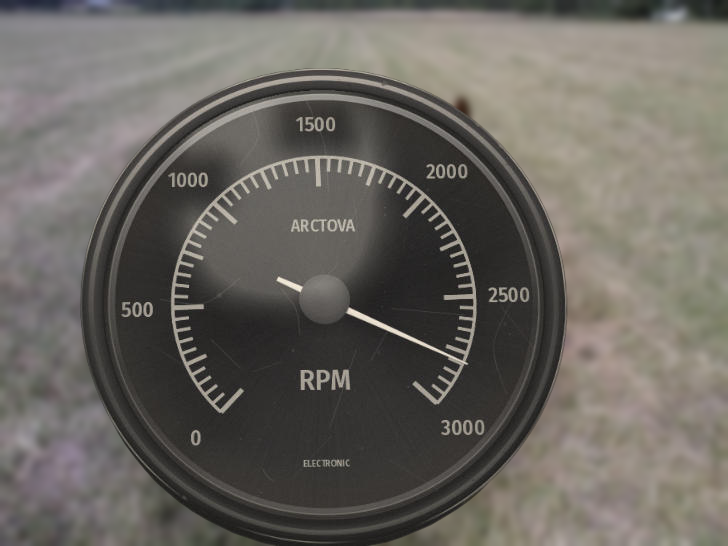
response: 2800; rpm
